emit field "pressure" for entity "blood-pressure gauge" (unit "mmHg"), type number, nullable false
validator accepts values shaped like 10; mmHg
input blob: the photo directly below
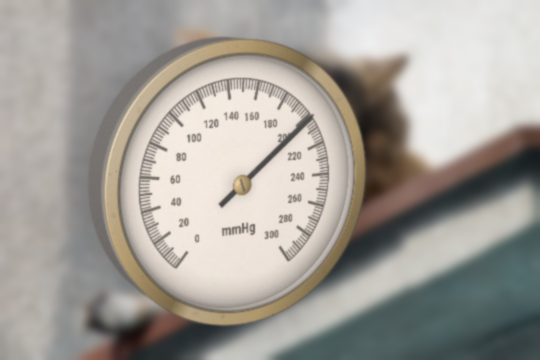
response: 200; mmHg
